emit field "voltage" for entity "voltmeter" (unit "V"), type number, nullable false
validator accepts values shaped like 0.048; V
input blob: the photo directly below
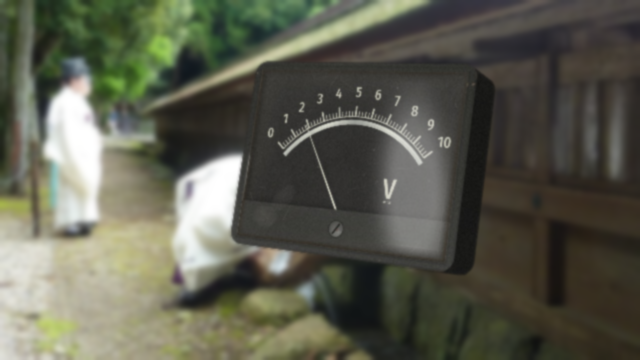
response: 2; V
